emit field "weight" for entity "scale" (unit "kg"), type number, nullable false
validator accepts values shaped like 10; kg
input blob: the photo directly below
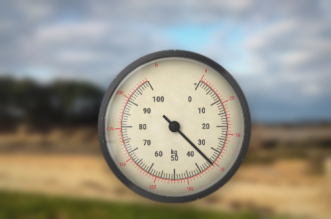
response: 35; kg
